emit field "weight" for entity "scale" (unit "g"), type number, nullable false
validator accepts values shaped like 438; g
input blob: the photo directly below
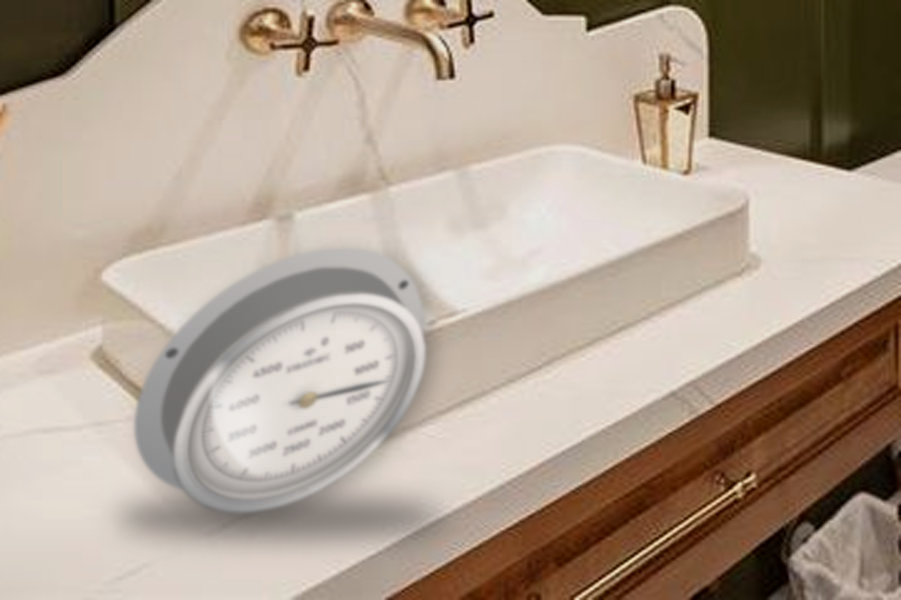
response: 1250; g
